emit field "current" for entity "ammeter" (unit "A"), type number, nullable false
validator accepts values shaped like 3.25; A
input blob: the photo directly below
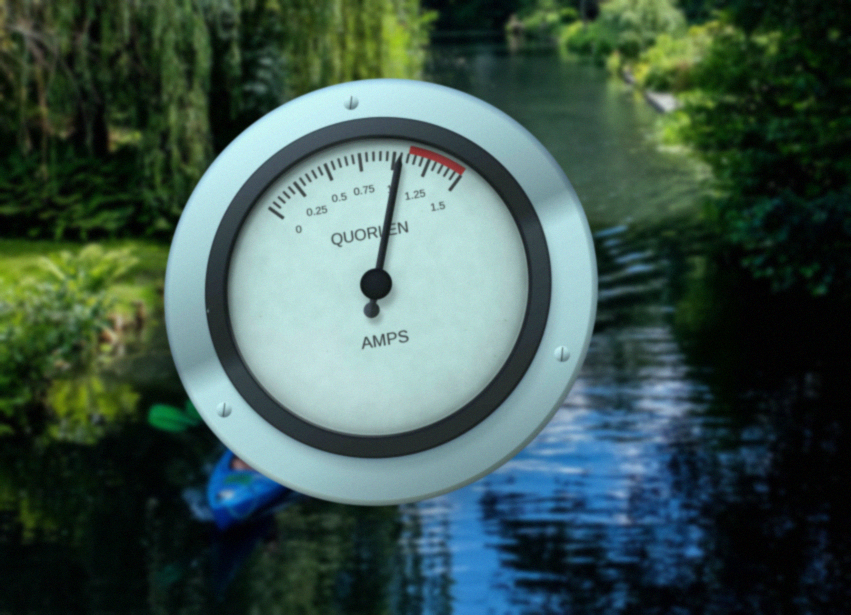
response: 1.05; A
